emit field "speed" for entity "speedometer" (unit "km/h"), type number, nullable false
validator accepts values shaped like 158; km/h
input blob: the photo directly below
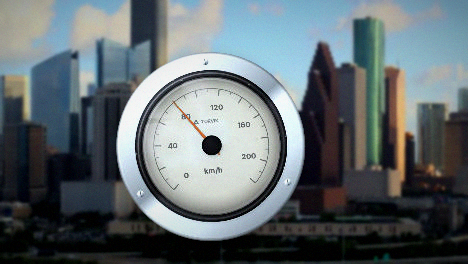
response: 80; km/h
